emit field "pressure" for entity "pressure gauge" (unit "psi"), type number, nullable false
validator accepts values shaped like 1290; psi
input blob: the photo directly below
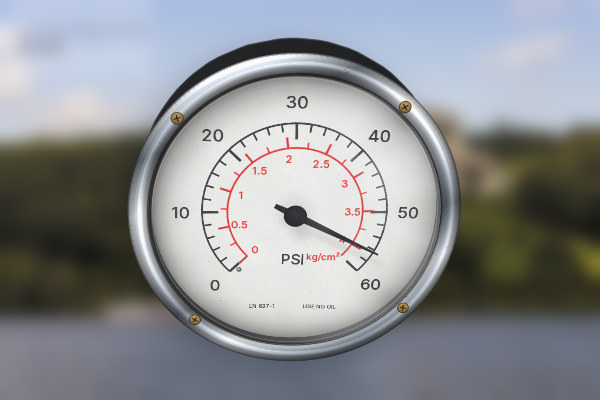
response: 56; psi
